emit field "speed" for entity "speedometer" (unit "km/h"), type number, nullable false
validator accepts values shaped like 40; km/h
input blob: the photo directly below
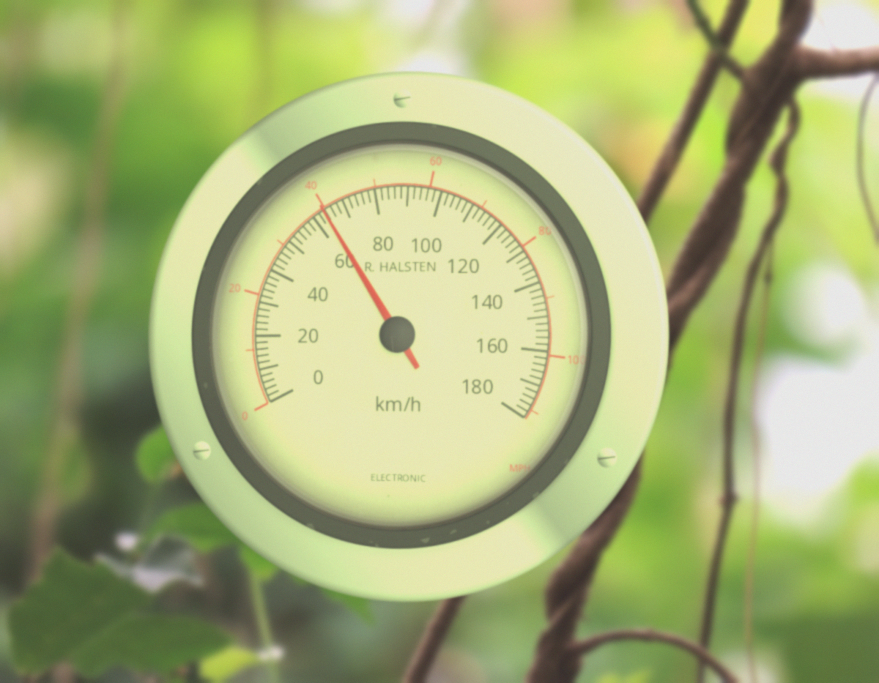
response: 64; km/h
